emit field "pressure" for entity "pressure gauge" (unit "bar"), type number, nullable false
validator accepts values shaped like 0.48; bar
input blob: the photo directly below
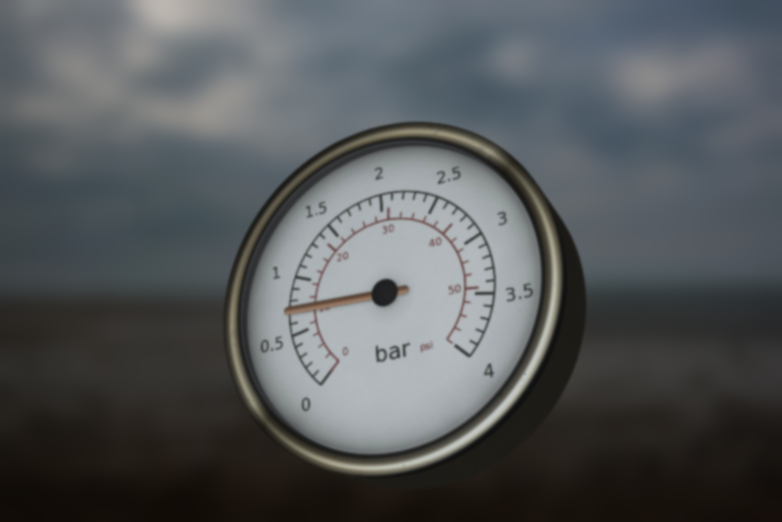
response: 0.7; bar
